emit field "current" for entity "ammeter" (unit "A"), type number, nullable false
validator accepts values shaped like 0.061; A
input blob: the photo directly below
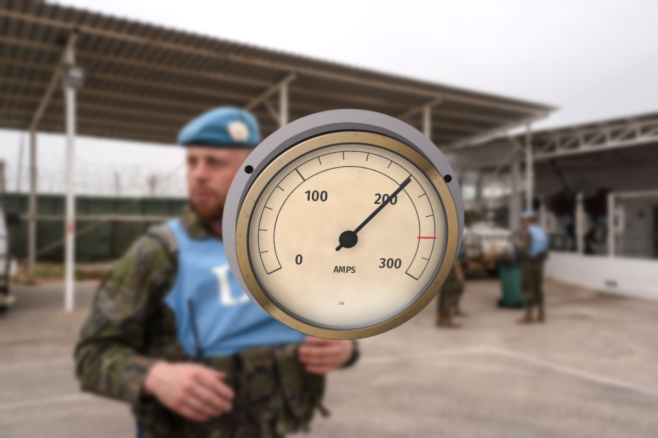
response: 200; A
